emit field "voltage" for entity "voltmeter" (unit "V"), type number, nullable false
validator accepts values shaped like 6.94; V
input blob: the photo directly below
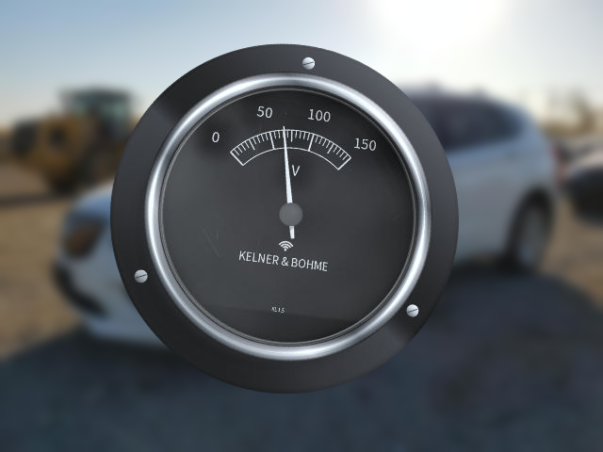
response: 65; V
